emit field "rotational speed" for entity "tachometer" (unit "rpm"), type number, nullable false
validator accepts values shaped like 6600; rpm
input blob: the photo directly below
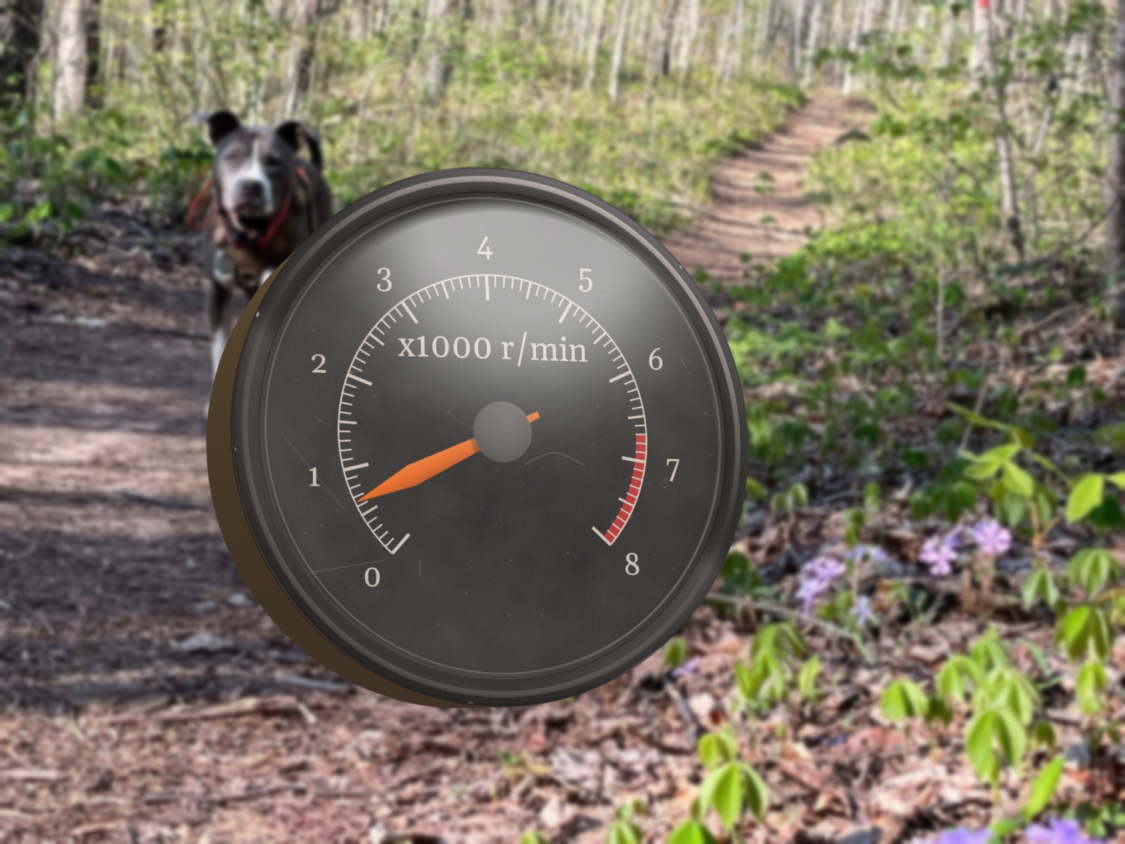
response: 650; rpm
